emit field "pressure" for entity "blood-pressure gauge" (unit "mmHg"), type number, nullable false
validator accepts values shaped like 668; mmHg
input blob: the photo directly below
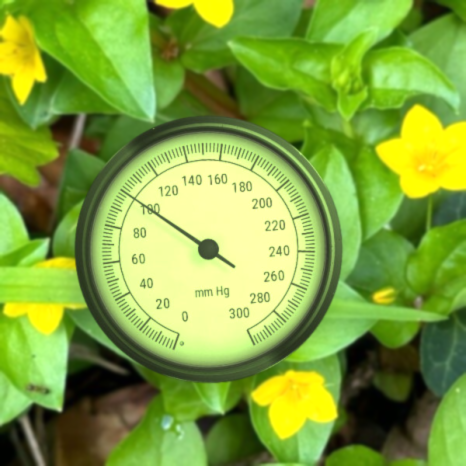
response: 100; mmHg
